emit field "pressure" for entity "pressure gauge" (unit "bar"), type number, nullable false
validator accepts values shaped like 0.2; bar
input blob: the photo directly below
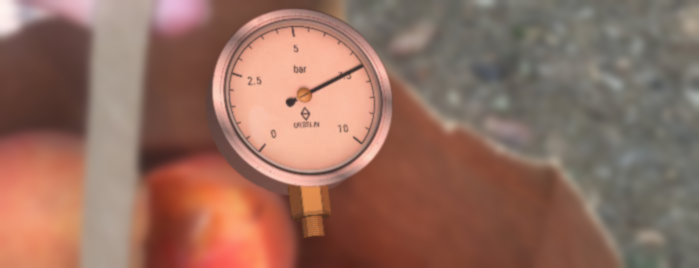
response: 7.5; bar
